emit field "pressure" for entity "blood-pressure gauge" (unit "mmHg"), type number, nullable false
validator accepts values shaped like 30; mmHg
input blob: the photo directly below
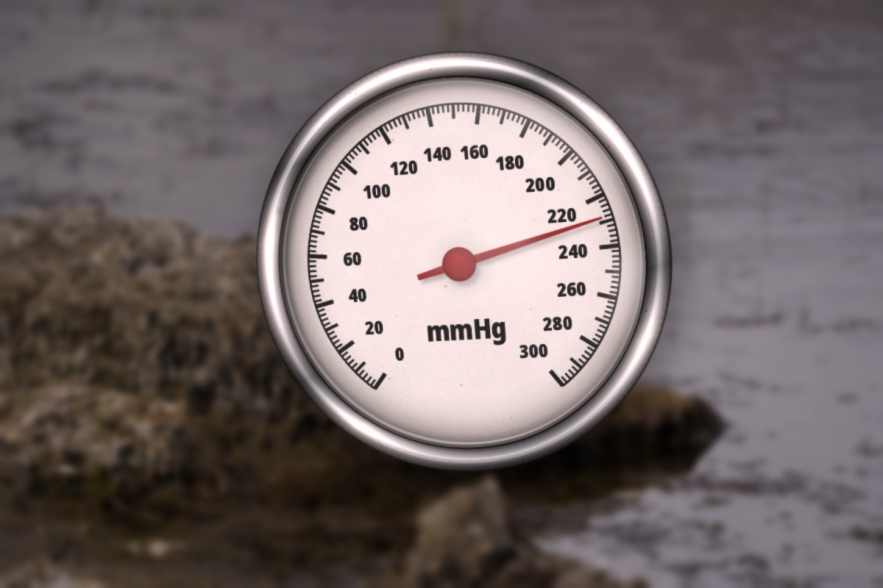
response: 228; mmHg
